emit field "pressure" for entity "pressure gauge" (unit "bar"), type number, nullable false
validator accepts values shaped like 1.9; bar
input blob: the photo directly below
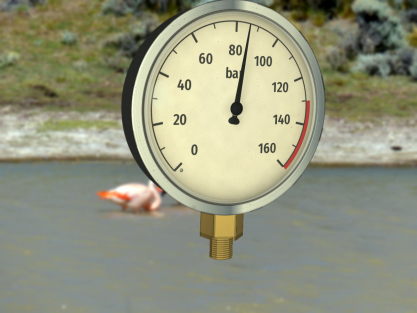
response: 85; bar
